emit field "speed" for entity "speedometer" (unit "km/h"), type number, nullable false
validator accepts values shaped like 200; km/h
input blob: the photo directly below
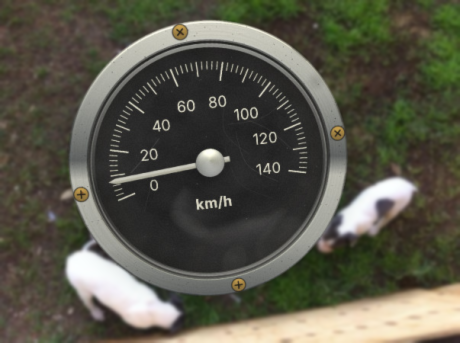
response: 8; km/h
